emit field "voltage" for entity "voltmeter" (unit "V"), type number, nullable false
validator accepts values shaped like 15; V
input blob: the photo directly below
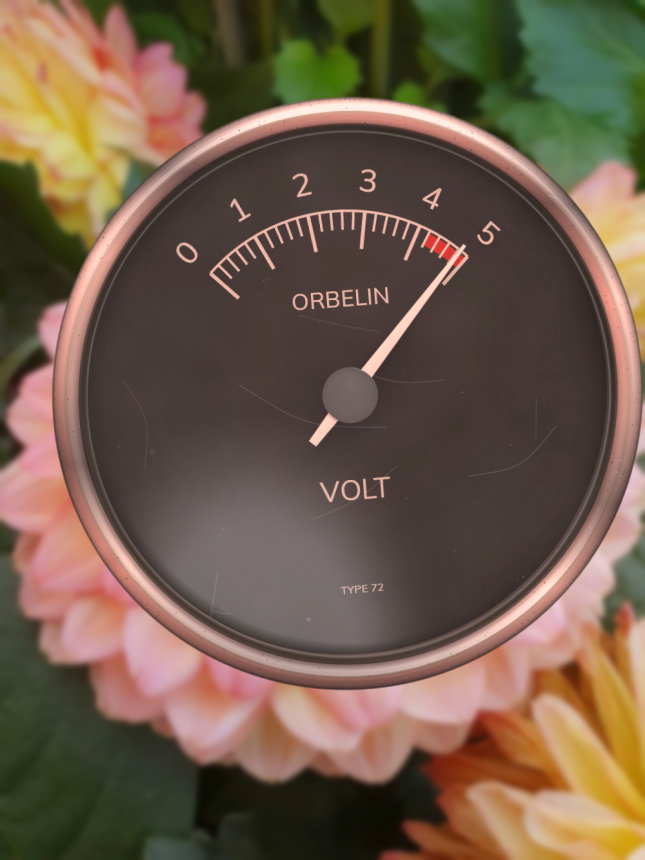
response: 4.8; V
